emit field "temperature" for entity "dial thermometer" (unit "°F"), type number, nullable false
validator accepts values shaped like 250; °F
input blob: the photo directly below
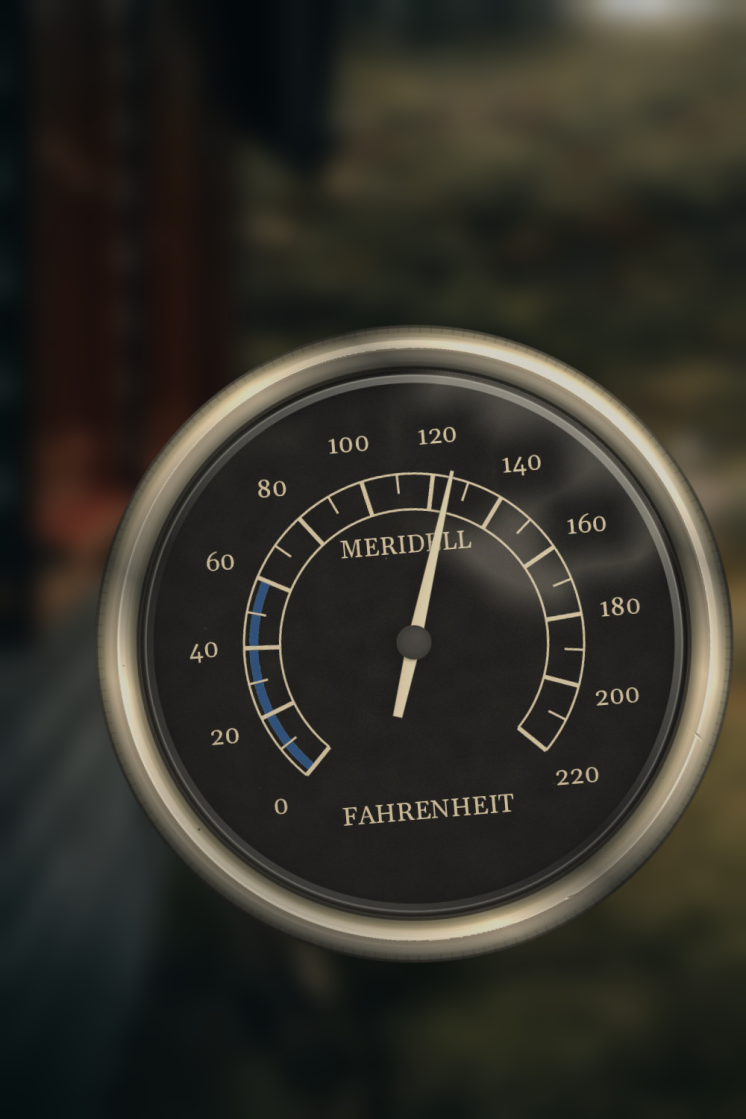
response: 125; °F
